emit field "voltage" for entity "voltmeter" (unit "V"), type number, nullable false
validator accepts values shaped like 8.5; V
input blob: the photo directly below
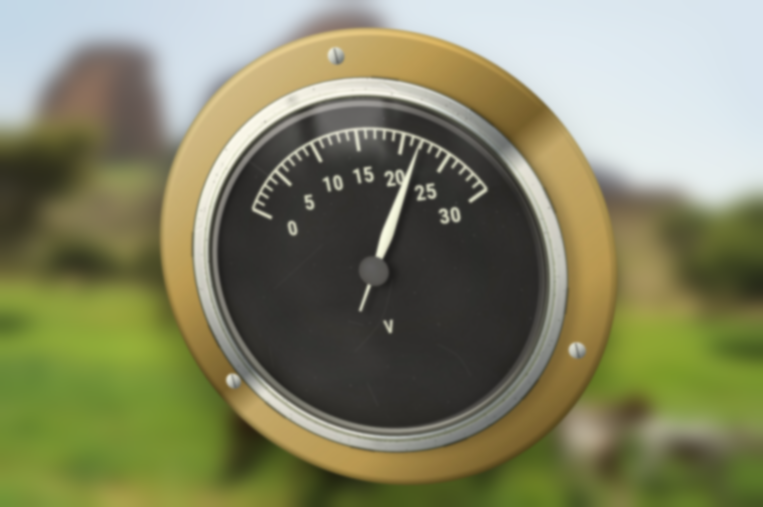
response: 22; V
